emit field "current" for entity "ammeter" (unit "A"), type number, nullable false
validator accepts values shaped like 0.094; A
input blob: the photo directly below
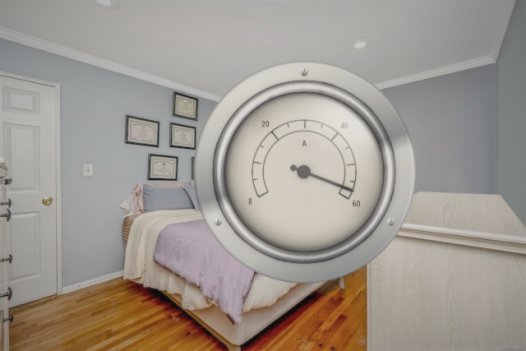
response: 57.5; A
